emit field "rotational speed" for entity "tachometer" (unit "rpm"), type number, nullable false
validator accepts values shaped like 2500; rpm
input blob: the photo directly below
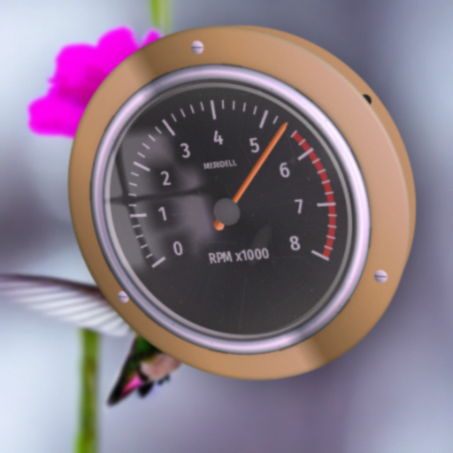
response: 5400; rpm
